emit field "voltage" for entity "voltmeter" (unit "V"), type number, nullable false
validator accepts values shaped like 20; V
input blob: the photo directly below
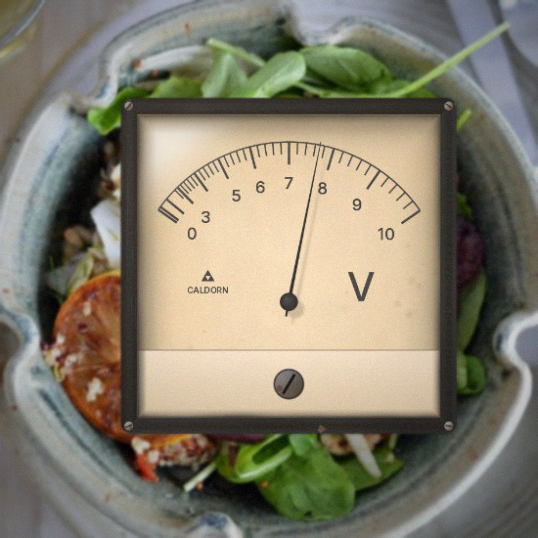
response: 7.7; V
